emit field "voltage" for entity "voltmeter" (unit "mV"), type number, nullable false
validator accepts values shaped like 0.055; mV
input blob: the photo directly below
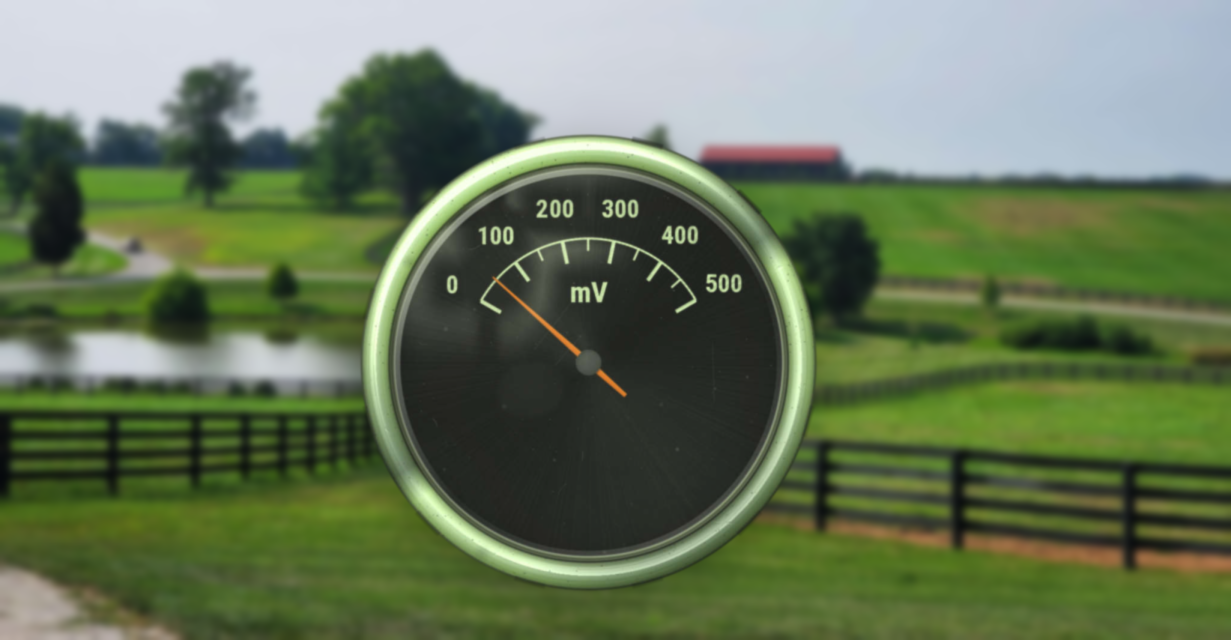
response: 50; mV
